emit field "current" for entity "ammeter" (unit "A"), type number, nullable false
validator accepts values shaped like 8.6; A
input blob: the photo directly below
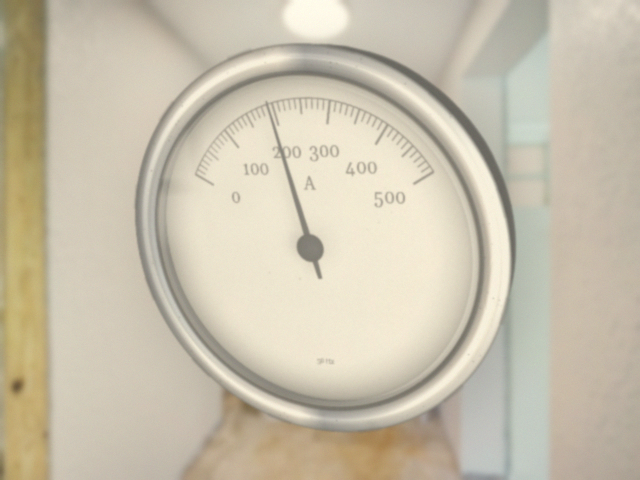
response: 200; A
